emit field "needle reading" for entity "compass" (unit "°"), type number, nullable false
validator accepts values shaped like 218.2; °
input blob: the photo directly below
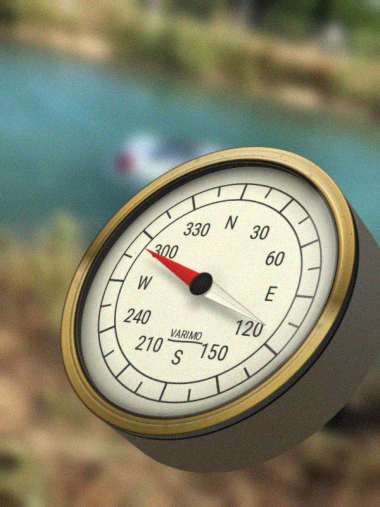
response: 292.5; °
